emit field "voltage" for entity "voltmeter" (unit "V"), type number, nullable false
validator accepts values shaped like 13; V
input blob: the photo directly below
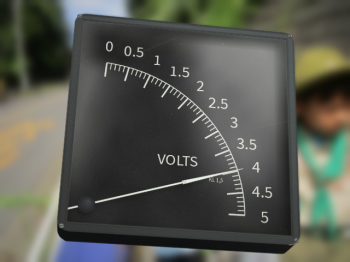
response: 4; V
